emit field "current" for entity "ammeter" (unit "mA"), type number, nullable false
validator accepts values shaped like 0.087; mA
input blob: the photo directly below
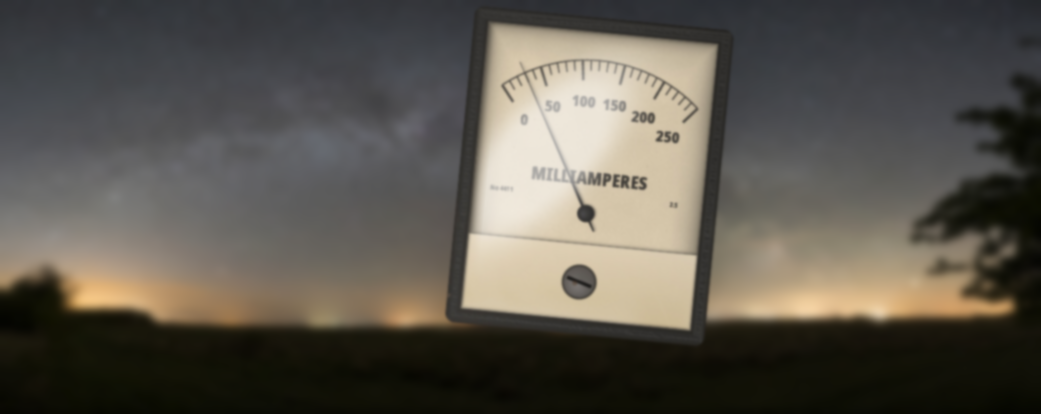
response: 30; mA
